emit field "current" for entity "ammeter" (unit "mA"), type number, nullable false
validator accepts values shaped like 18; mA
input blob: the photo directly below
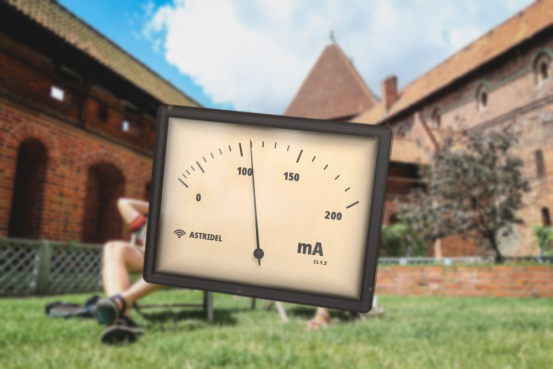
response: 110; mA
